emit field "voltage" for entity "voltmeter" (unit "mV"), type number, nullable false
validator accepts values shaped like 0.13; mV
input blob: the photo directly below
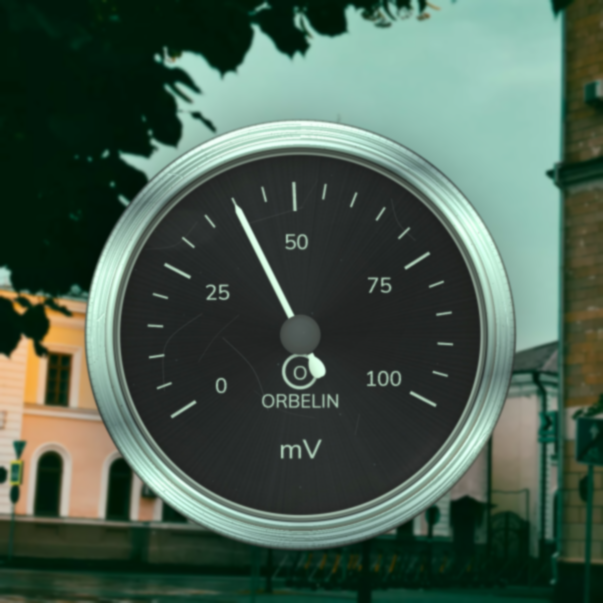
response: 40; mV
